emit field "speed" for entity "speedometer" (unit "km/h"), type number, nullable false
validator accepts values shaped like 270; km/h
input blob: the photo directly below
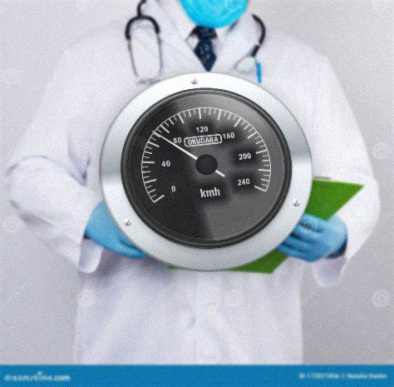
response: 70; km/h
